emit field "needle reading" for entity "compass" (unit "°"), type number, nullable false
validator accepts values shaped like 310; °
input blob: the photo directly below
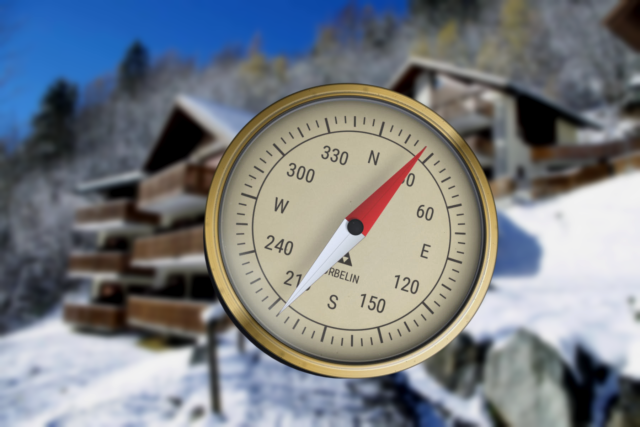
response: 25; °
